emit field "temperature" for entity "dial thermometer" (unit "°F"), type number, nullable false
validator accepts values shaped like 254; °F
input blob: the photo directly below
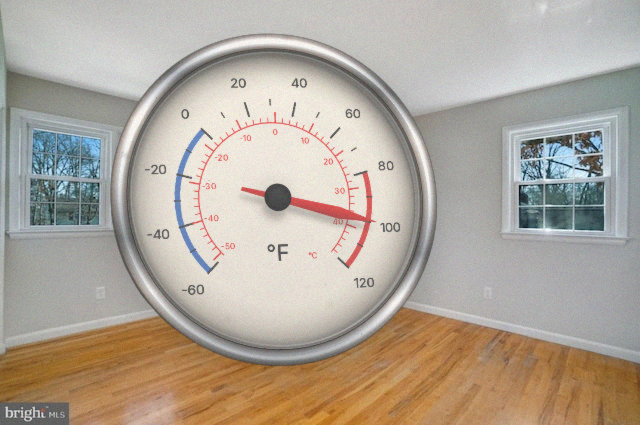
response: 100; °F
